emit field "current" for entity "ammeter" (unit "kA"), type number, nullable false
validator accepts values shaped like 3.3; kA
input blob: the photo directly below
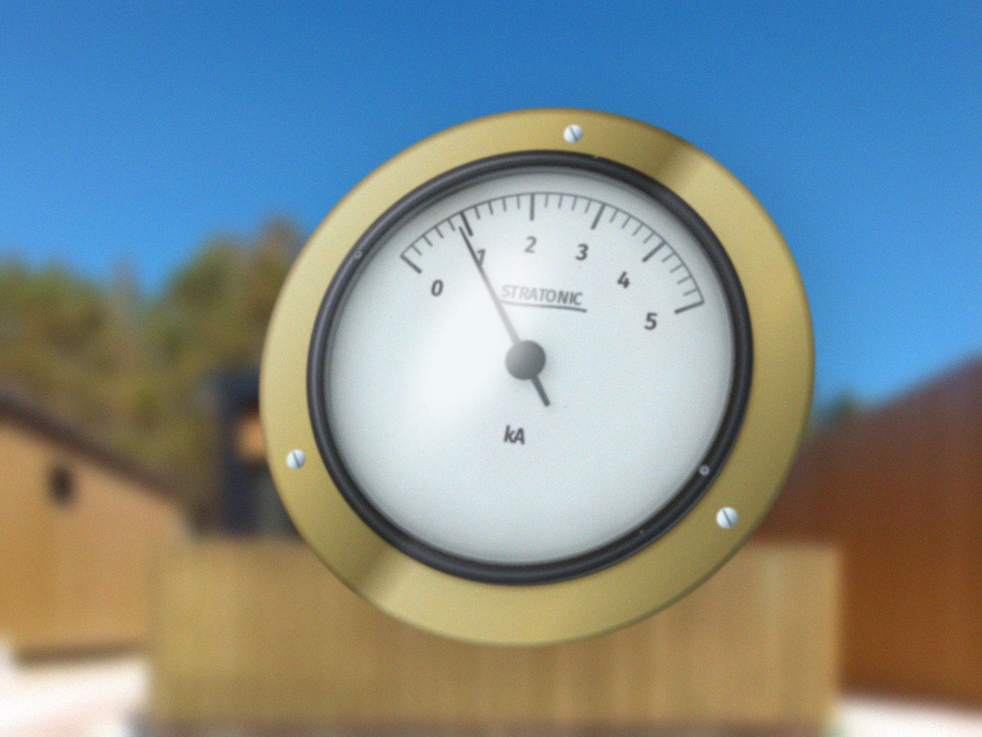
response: 0.9; kA
